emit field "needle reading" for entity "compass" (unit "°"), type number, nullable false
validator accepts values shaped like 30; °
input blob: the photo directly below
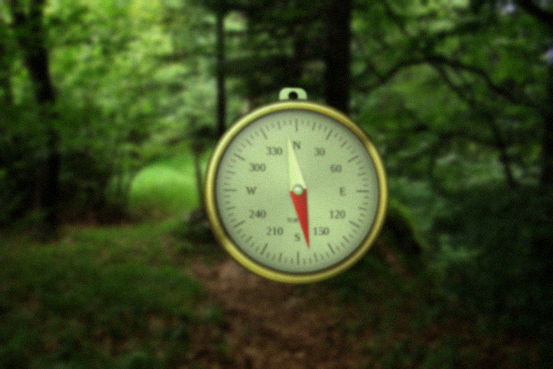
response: 170; °
